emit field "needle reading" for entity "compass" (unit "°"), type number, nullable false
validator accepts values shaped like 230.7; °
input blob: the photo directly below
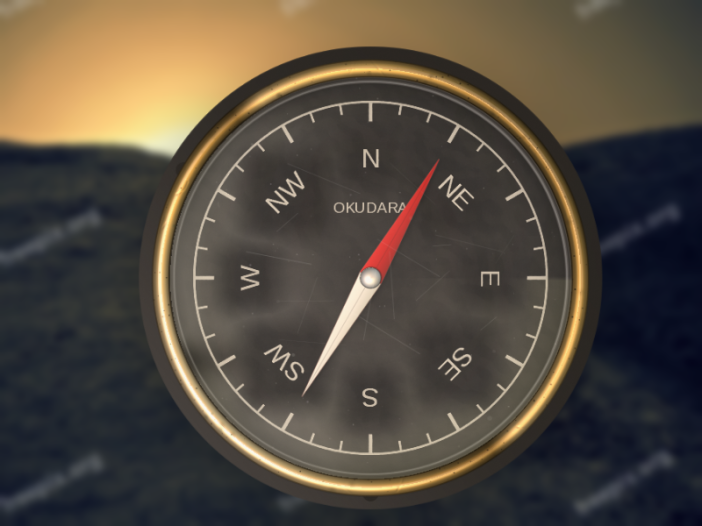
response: 30; °
